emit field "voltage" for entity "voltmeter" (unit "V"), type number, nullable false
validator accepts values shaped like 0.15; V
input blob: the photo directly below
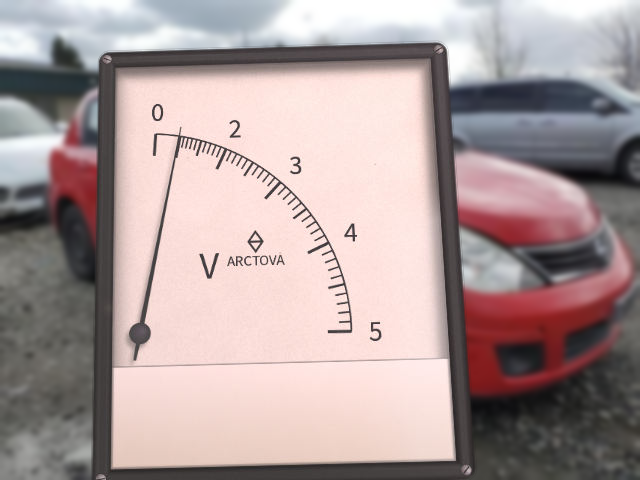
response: 1; V
